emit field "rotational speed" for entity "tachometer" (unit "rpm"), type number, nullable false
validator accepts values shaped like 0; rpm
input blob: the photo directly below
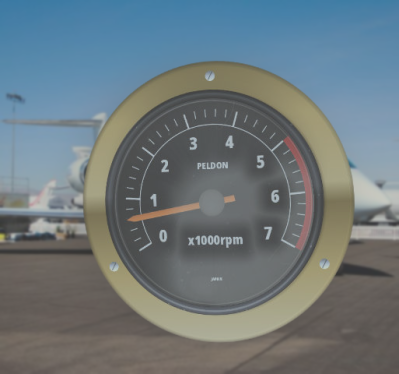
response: 600; rpm
